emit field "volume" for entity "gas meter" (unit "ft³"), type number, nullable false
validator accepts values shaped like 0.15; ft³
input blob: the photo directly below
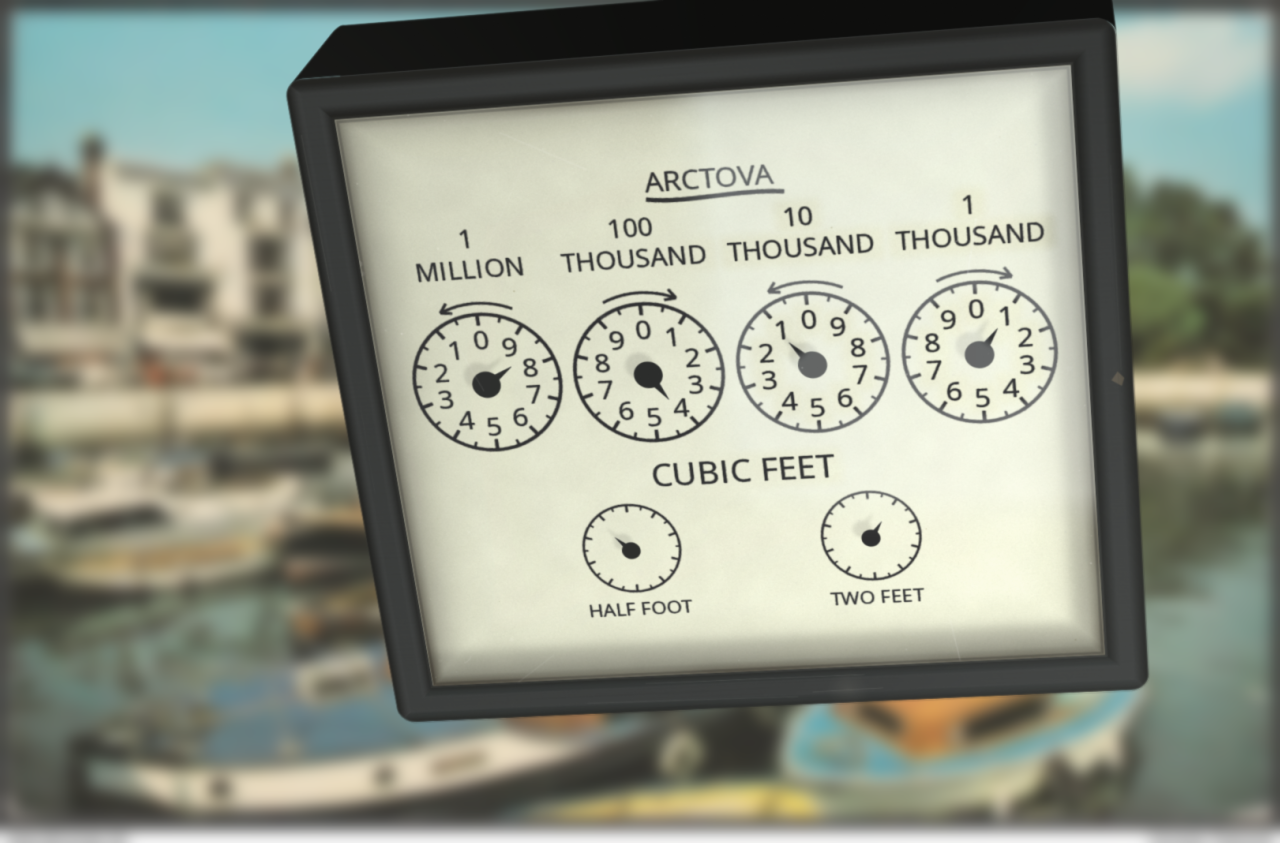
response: 841100; ft³
